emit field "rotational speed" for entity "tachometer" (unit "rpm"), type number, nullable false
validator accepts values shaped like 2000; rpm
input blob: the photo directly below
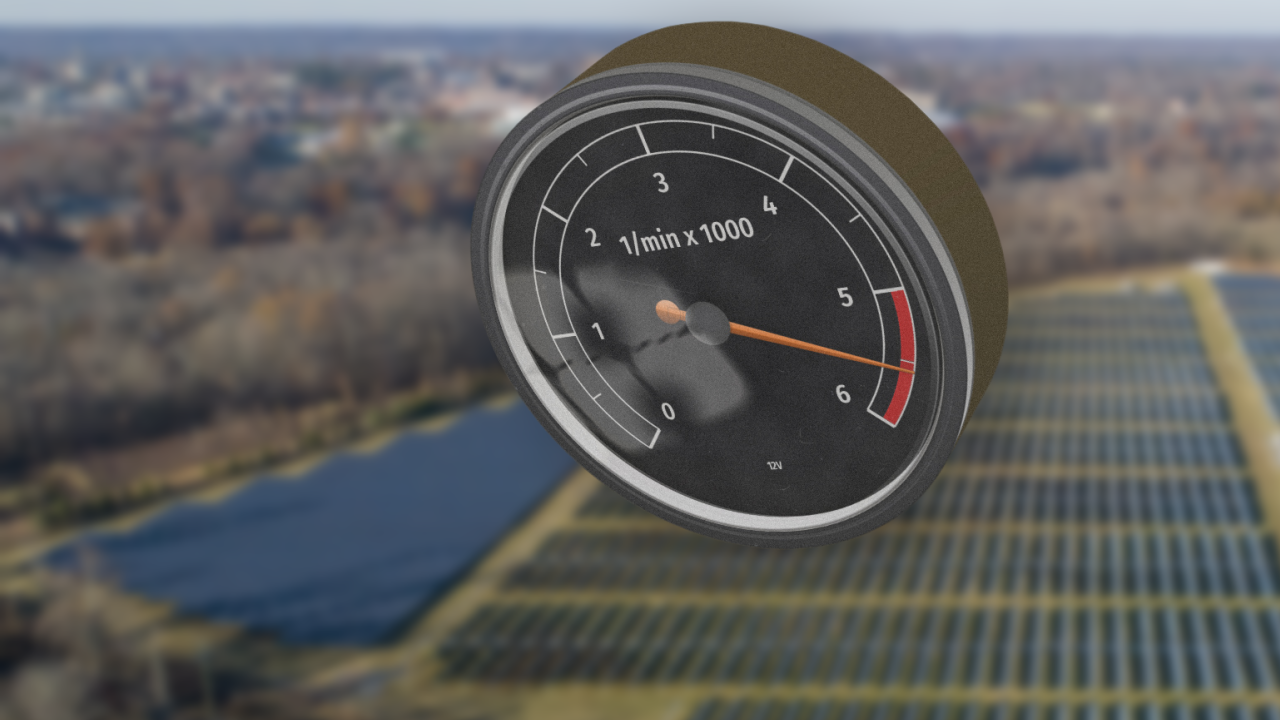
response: 5500; rpm
